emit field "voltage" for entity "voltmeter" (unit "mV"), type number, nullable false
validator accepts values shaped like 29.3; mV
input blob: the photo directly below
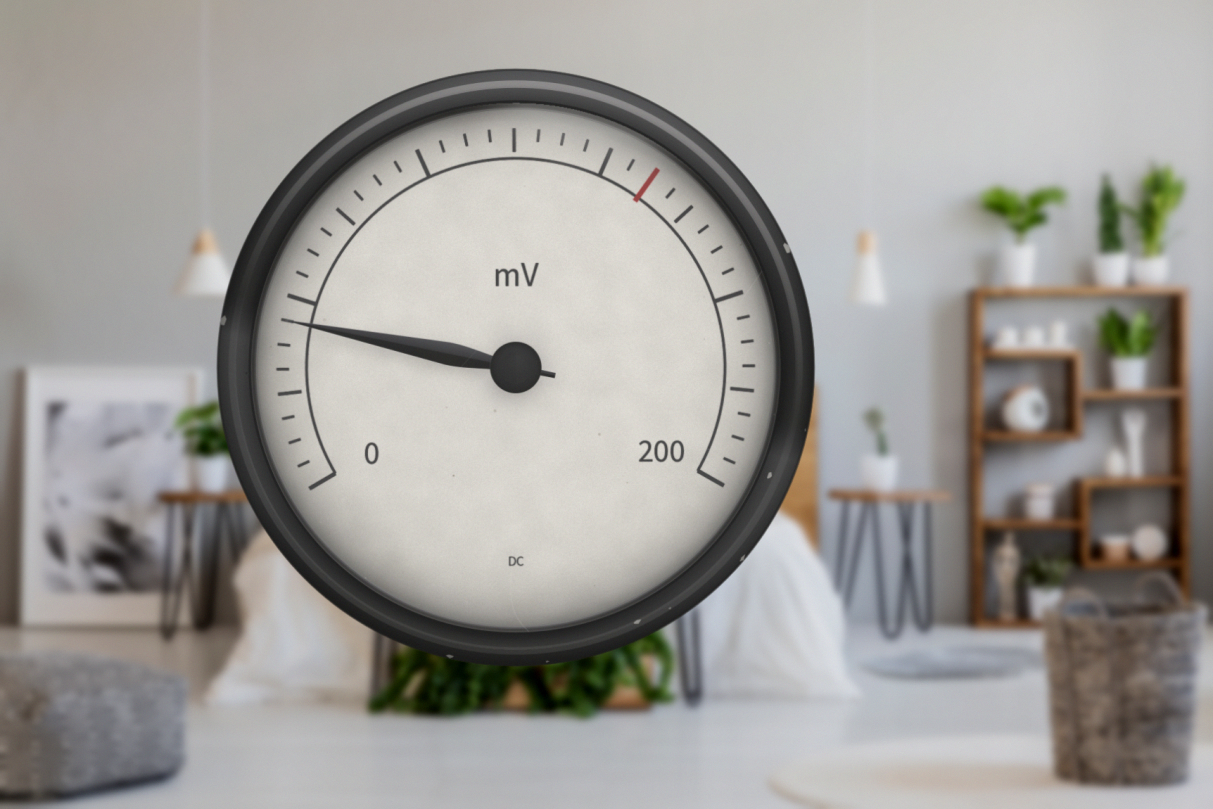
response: 35; mV
